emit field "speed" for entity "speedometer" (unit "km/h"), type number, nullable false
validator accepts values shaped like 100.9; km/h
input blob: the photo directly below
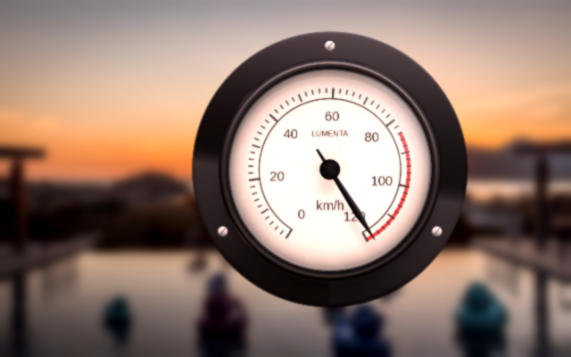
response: 118; km/h
